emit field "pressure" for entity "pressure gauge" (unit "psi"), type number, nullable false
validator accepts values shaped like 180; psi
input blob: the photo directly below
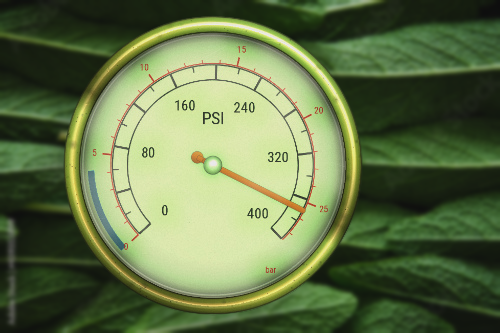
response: 370; psi
